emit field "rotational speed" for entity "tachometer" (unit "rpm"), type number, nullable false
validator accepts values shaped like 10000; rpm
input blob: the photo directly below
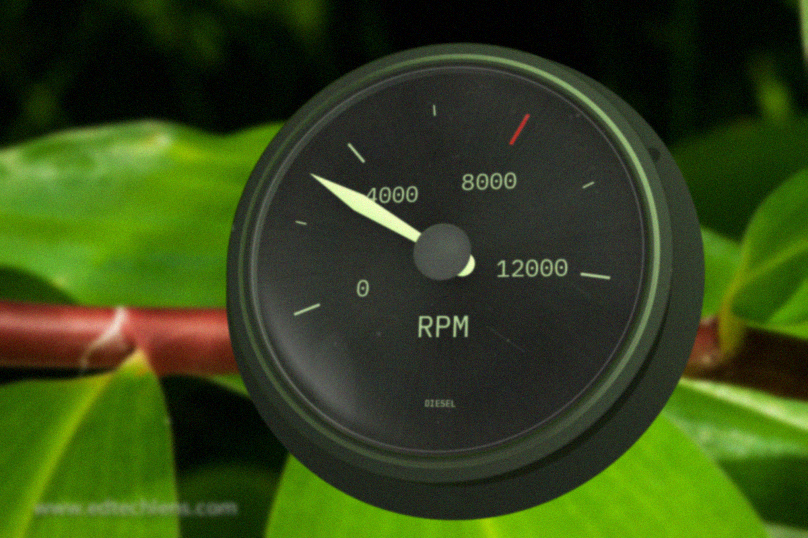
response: 3000; rpm
